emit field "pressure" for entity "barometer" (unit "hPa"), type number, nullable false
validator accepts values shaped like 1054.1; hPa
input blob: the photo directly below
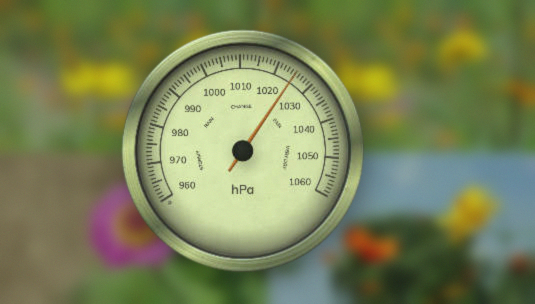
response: 1025; hPa
